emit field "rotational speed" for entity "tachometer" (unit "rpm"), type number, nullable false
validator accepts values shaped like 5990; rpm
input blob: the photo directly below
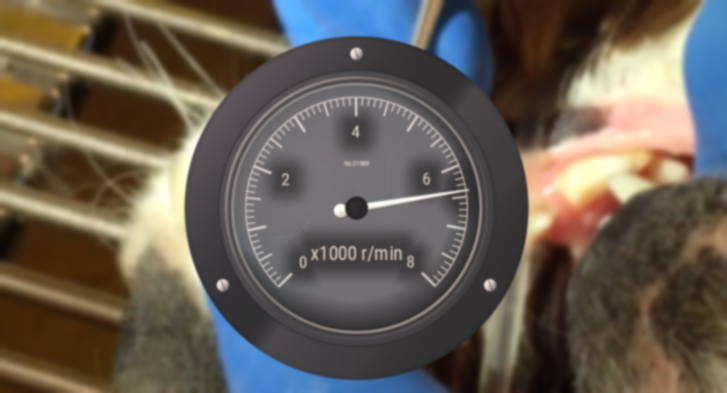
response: 6400; rpm
